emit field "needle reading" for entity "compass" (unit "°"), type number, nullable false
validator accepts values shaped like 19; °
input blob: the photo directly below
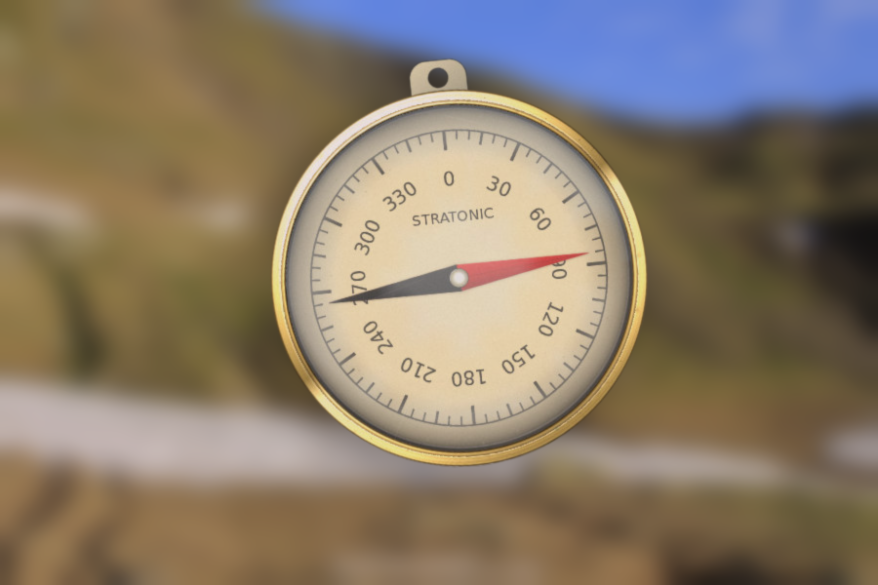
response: 85; °
